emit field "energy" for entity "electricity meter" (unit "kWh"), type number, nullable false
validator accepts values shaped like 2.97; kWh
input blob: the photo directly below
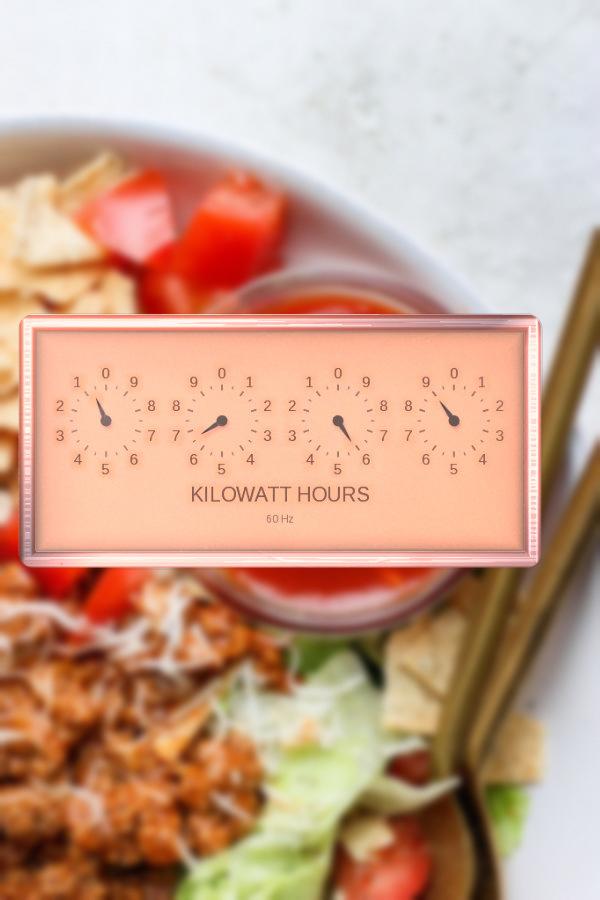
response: 659; kWh
